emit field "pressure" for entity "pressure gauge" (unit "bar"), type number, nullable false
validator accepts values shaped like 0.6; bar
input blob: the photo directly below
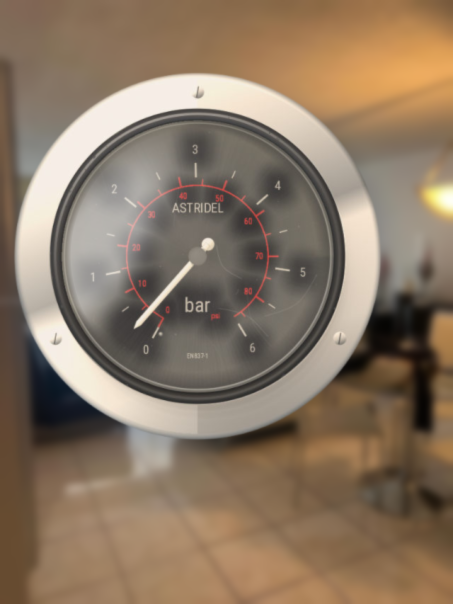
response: 0.25; bar
